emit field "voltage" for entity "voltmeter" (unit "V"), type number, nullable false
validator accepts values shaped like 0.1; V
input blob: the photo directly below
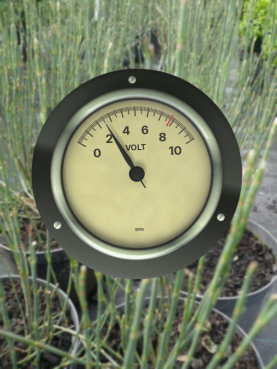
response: 2.5; V
